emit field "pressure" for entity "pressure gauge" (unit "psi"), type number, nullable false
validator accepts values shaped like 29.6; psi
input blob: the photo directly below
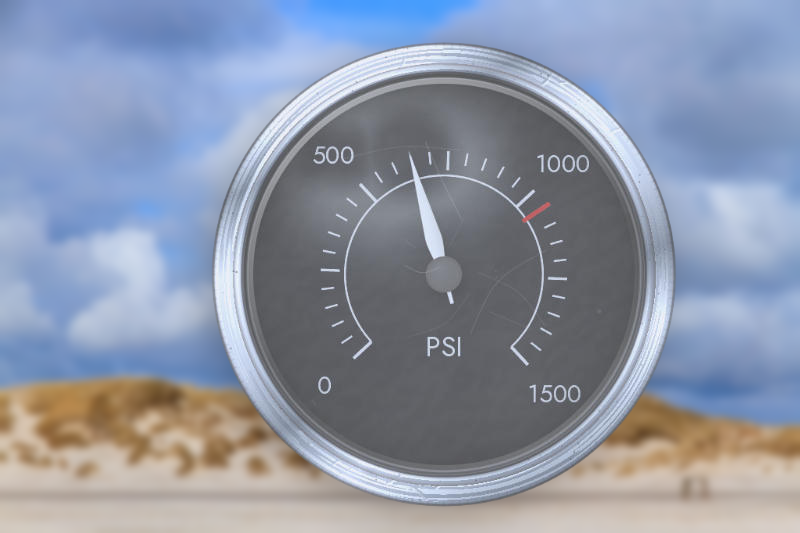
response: 650; psi
